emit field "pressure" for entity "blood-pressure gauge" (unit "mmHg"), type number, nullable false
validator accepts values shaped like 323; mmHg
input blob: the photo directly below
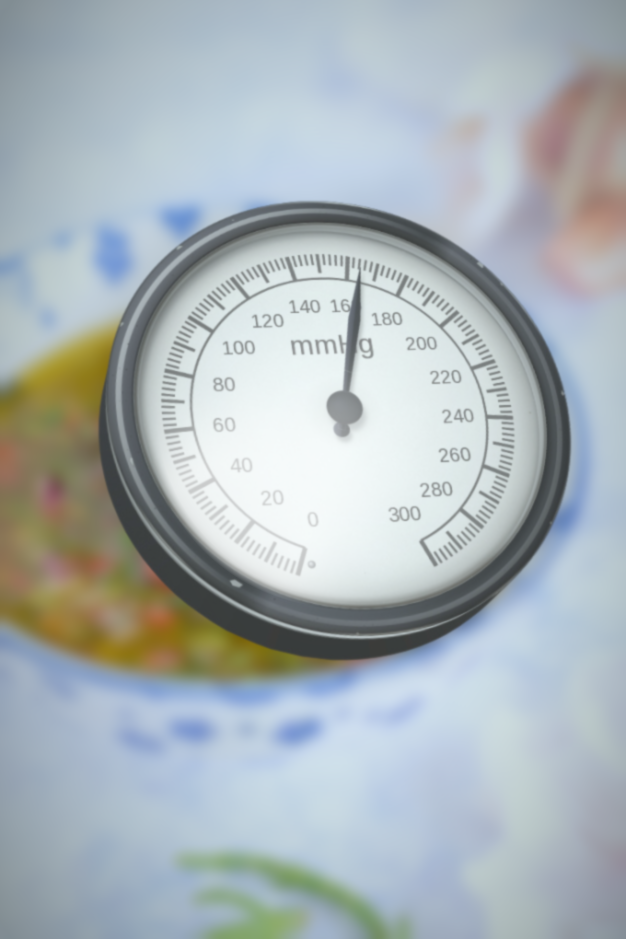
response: 164; mmHg
